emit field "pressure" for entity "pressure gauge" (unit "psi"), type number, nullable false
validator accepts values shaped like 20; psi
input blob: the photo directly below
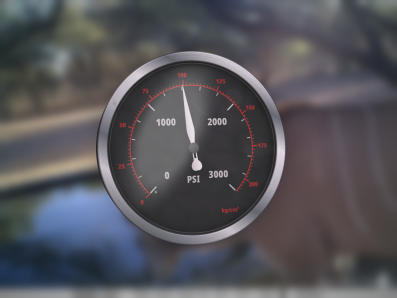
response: 1400; psi
